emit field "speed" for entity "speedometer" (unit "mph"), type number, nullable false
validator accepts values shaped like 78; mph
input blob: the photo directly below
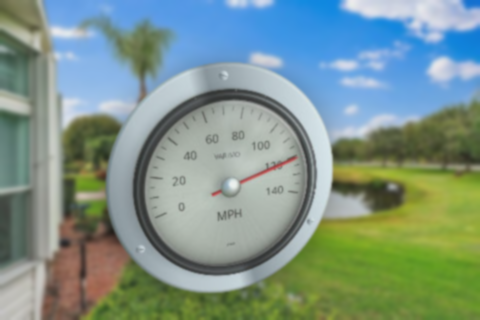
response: 120; mph
